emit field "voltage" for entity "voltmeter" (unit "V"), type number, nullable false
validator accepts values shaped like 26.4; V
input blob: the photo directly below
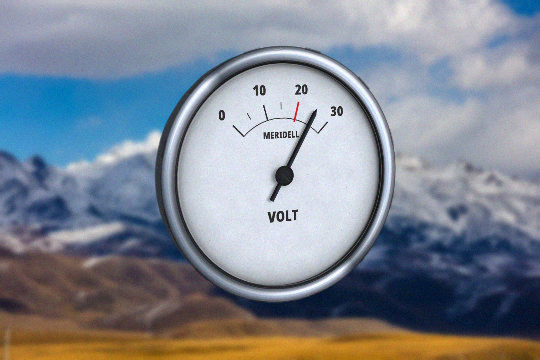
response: 25; V
